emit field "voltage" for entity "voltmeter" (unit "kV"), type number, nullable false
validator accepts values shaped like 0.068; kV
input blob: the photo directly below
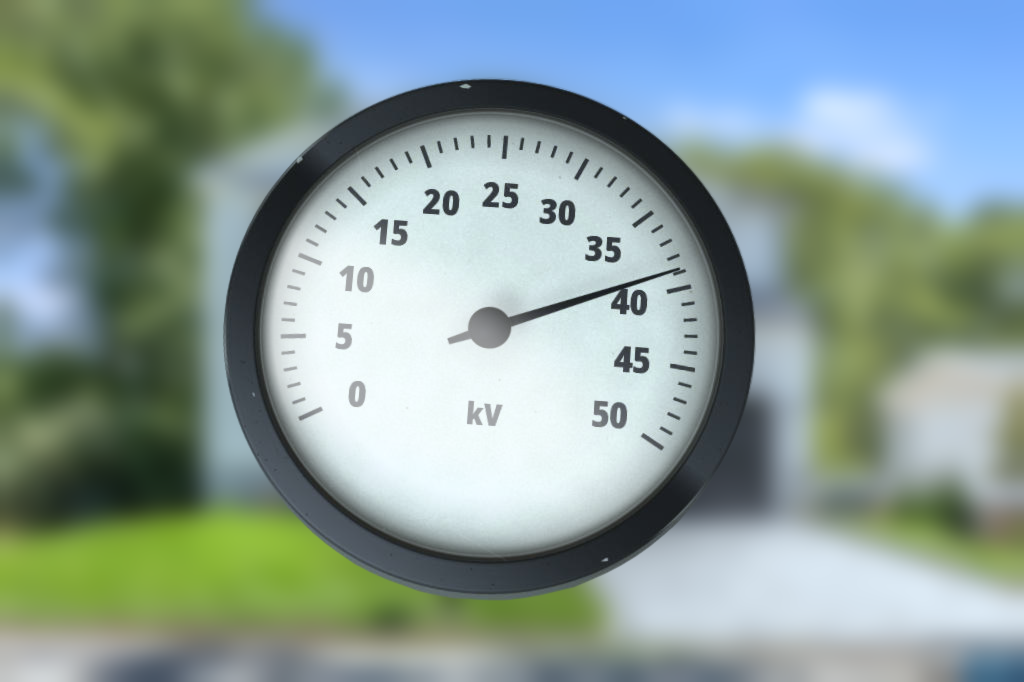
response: 39; kV
